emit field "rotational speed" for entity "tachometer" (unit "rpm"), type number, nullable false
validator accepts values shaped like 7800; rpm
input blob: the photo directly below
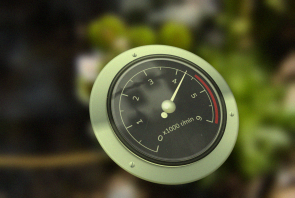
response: 4250; rpm
